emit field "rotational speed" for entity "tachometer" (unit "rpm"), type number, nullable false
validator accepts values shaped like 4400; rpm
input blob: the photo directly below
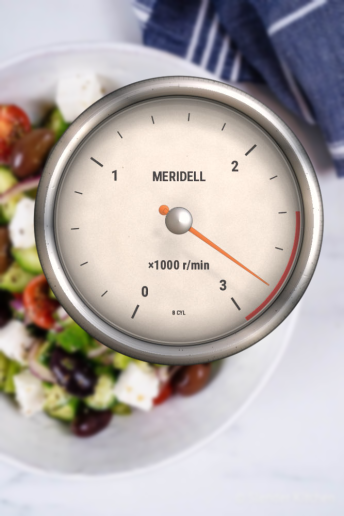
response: 2800; rpm
